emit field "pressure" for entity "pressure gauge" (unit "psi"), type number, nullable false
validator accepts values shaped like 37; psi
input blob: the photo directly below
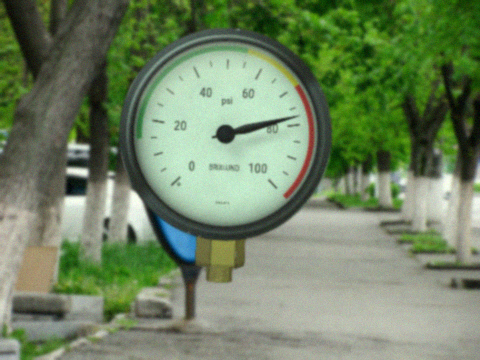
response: 77.5; psi
